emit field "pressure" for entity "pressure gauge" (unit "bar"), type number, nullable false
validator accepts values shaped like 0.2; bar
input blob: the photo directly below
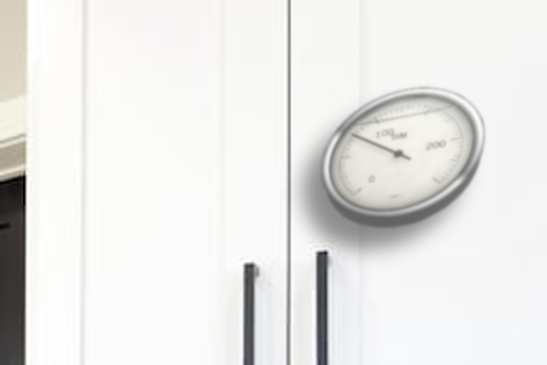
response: 75; bar
